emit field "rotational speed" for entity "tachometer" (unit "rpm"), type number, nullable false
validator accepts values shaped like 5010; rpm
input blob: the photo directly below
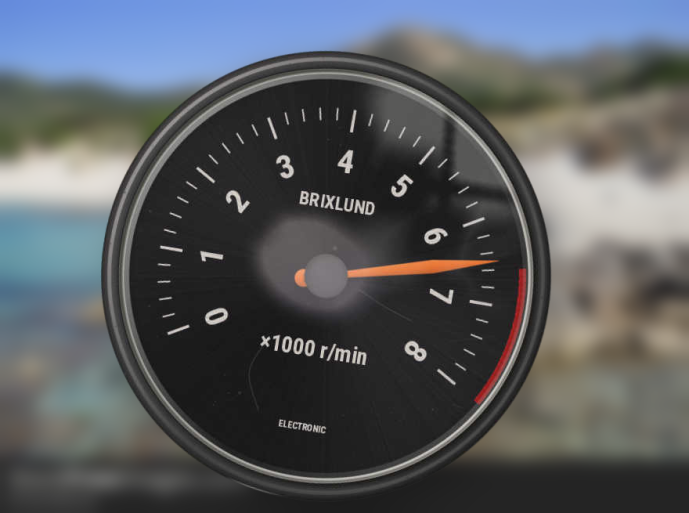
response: 6500; rpm
